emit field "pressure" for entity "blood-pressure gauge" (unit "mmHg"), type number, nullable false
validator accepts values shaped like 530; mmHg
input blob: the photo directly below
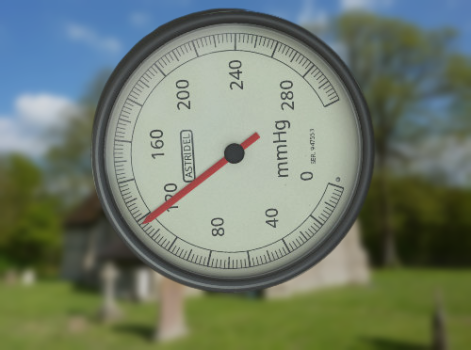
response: 118; mmHg
